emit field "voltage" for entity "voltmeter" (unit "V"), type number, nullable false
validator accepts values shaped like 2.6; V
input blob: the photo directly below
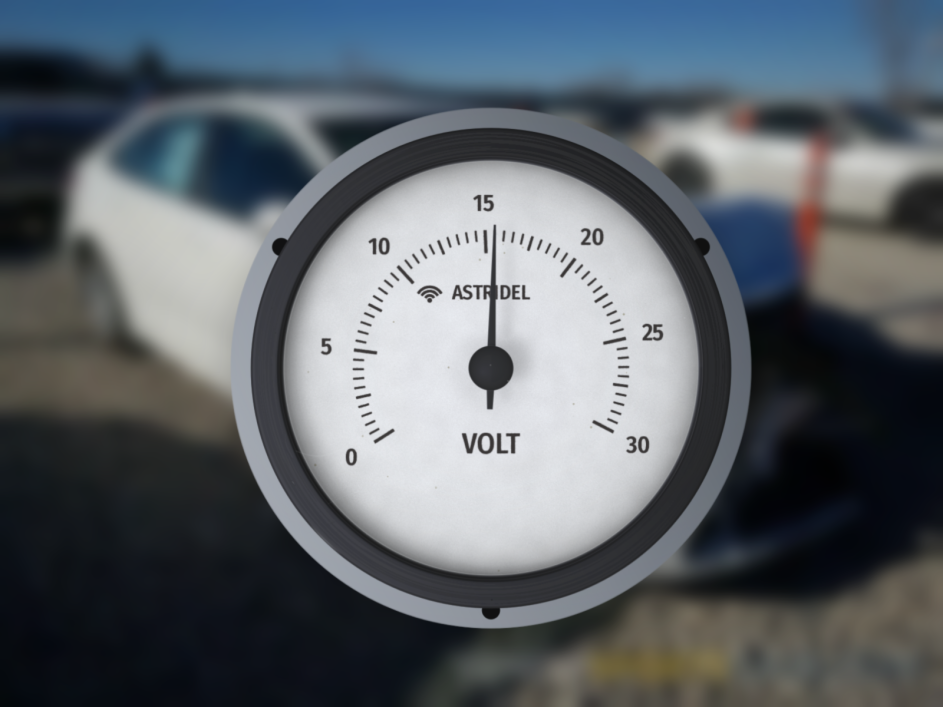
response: 15.5; V
